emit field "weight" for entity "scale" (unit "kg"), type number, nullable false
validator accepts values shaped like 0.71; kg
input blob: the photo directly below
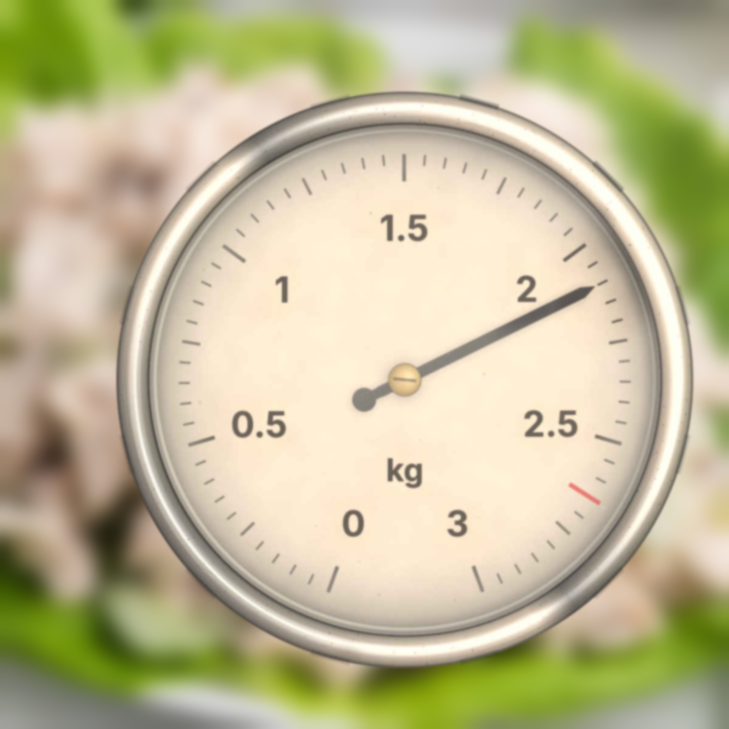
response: 2.1; kg
